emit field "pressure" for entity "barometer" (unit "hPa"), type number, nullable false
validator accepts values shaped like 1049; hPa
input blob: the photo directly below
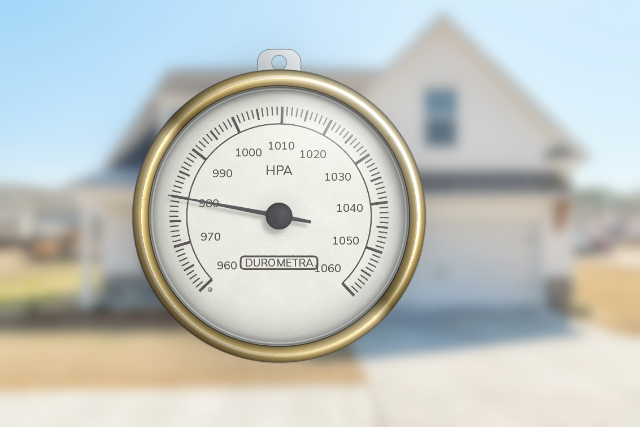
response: 980; hPa
